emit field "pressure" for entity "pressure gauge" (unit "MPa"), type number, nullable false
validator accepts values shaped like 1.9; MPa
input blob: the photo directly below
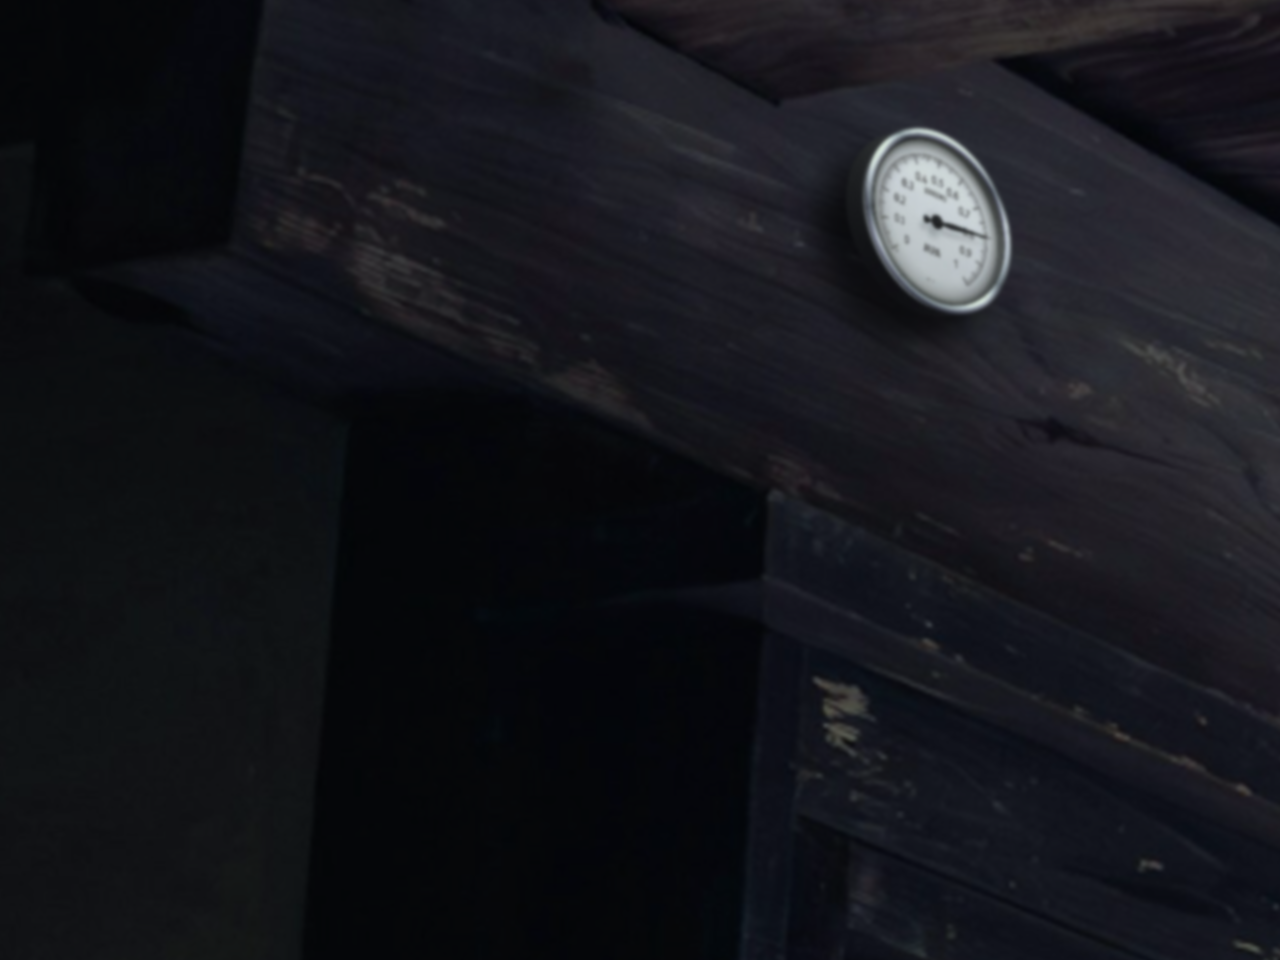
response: 0.8; MPa
